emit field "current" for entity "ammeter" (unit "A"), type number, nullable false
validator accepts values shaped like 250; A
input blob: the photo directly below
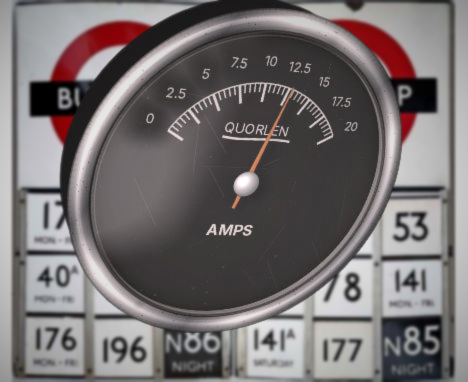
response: 12.5; A
